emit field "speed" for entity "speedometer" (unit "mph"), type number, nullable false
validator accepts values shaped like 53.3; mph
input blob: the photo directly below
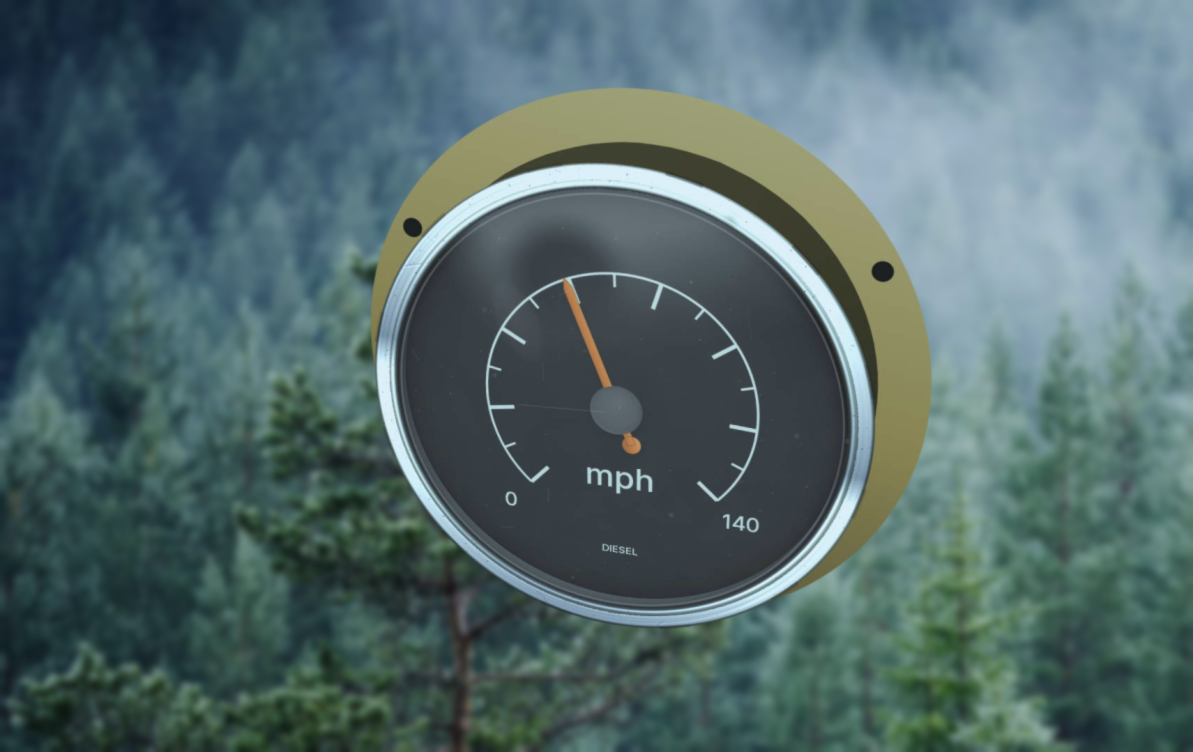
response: 60; mph
